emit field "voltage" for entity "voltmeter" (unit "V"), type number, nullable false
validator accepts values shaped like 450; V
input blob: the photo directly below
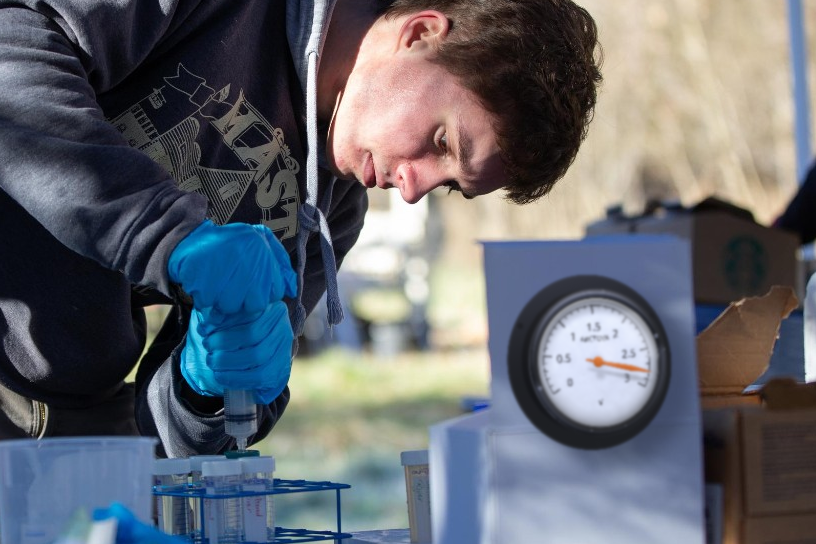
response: 2.8; V
